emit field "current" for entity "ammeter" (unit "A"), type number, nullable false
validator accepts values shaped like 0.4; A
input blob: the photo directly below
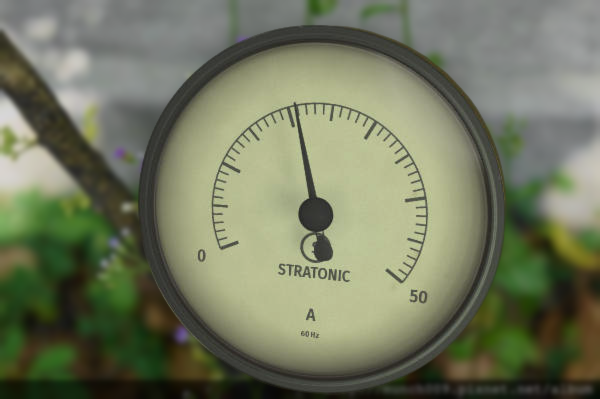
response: 21; A
